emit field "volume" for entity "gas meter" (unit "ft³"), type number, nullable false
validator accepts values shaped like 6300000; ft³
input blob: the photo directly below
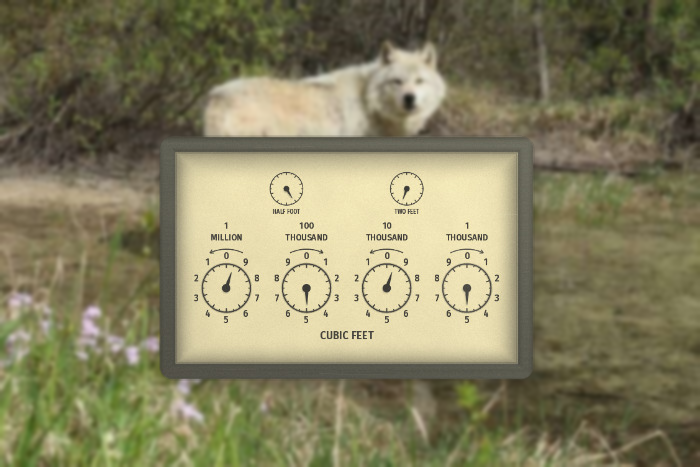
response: 949500; ft³
